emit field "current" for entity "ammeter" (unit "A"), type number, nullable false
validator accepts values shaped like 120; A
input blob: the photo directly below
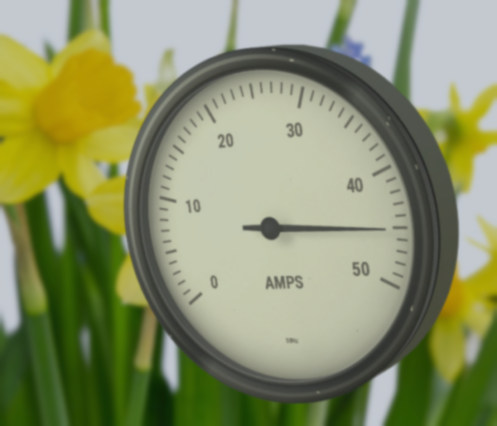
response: 45; A
